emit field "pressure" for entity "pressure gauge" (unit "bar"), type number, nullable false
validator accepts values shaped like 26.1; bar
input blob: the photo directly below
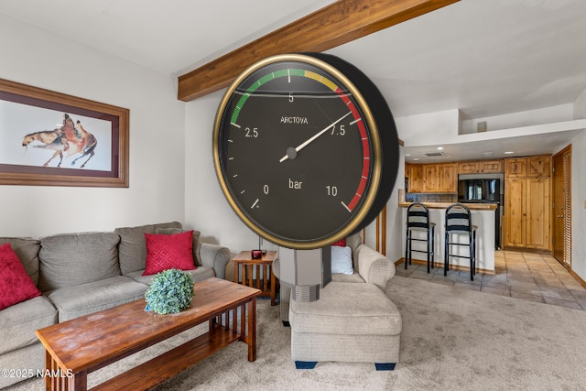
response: 7.25; bar
